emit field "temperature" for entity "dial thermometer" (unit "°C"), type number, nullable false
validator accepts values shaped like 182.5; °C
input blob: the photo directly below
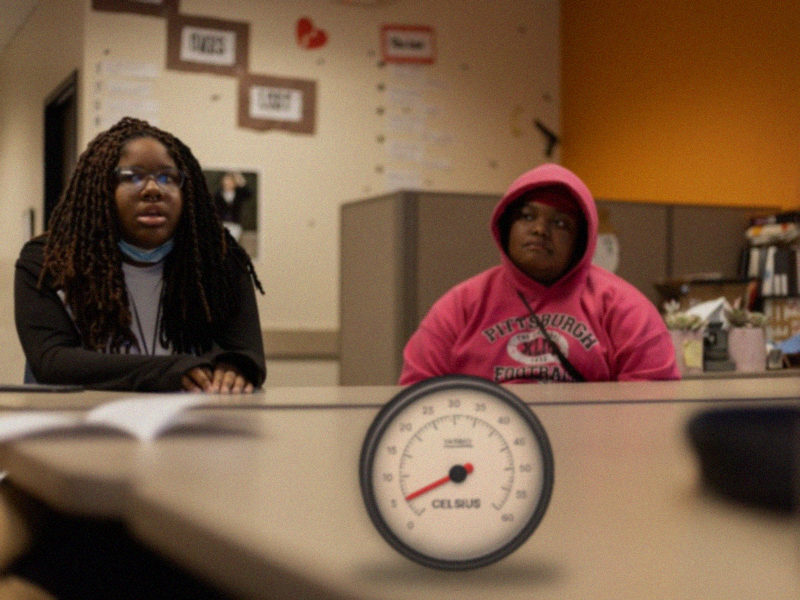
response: 5; °C
